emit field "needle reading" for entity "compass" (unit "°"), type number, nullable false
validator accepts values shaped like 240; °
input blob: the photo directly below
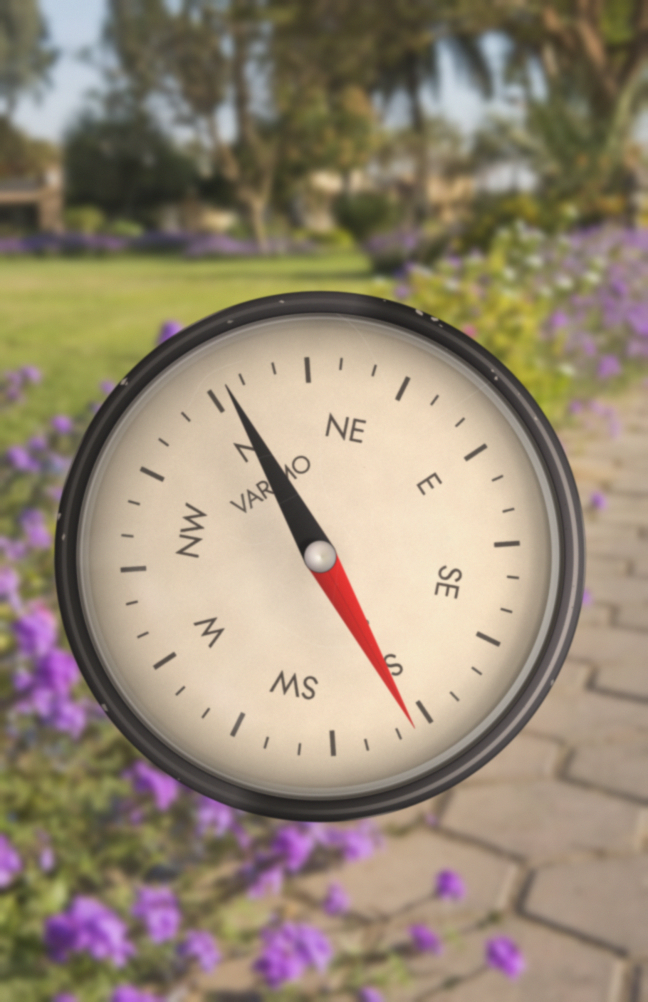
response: 185; °
